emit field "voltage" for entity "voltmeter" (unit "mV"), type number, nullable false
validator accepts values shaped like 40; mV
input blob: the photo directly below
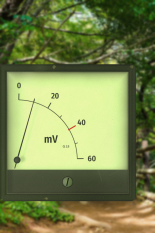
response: 10; mV
